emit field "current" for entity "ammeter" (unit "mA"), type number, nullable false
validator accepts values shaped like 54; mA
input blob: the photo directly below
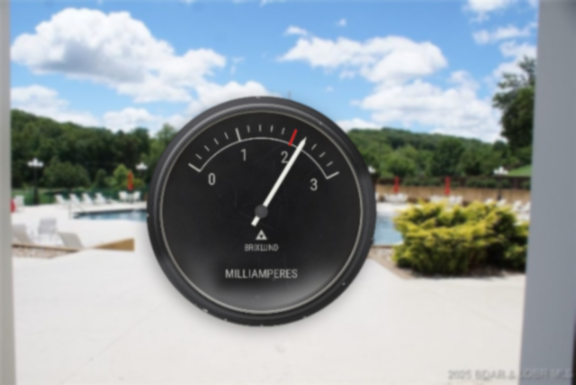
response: 2.2; mA
